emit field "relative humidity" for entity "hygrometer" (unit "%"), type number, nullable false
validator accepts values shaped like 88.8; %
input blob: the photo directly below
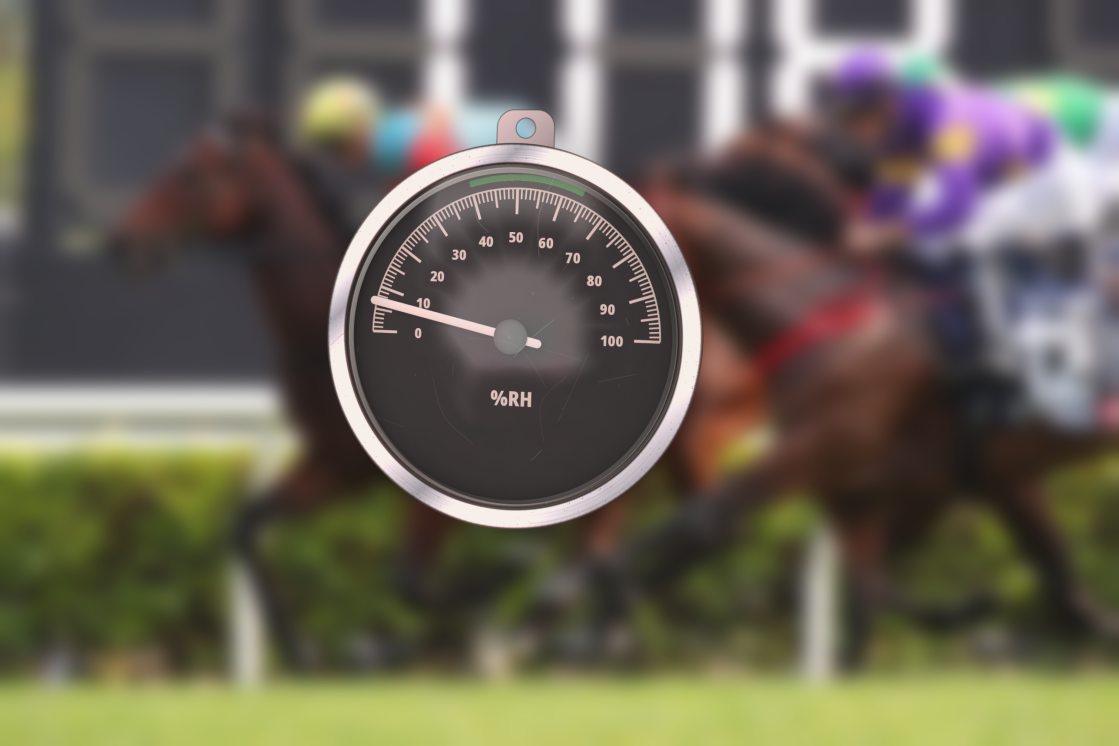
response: 7; %
